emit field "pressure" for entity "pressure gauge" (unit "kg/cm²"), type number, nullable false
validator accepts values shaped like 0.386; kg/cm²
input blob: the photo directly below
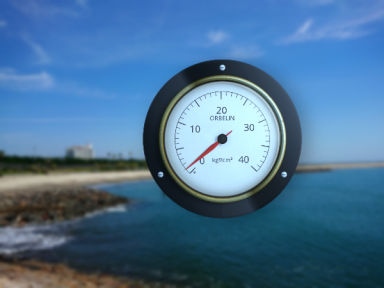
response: 1; kg/cm²
